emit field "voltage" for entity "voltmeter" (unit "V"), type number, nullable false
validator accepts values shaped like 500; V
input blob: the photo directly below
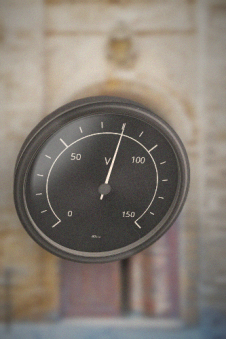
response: 80; V
